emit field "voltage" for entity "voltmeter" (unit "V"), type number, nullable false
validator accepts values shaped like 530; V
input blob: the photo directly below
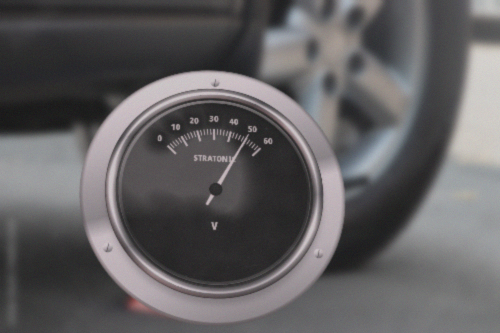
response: 50; V
